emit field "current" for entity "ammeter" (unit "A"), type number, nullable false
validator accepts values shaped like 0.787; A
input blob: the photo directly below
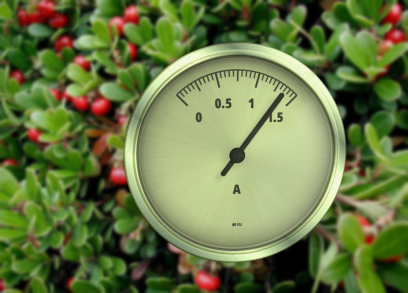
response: 1.35; A
